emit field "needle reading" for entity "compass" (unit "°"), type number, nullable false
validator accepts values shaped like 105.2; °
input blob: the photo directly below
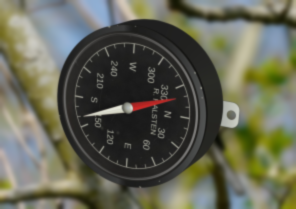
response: 340; °
